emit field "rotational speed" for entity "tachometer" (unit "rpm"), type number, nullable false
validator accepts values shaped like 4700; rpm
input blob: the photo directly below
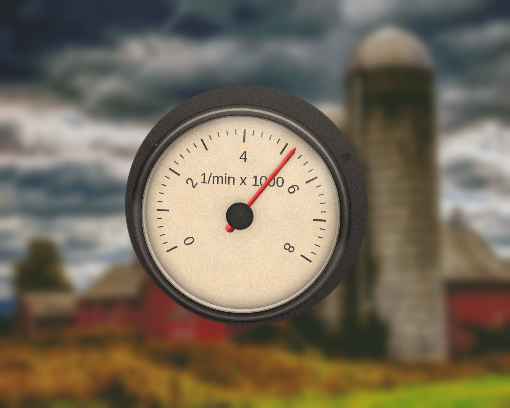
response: 5200; rpm
